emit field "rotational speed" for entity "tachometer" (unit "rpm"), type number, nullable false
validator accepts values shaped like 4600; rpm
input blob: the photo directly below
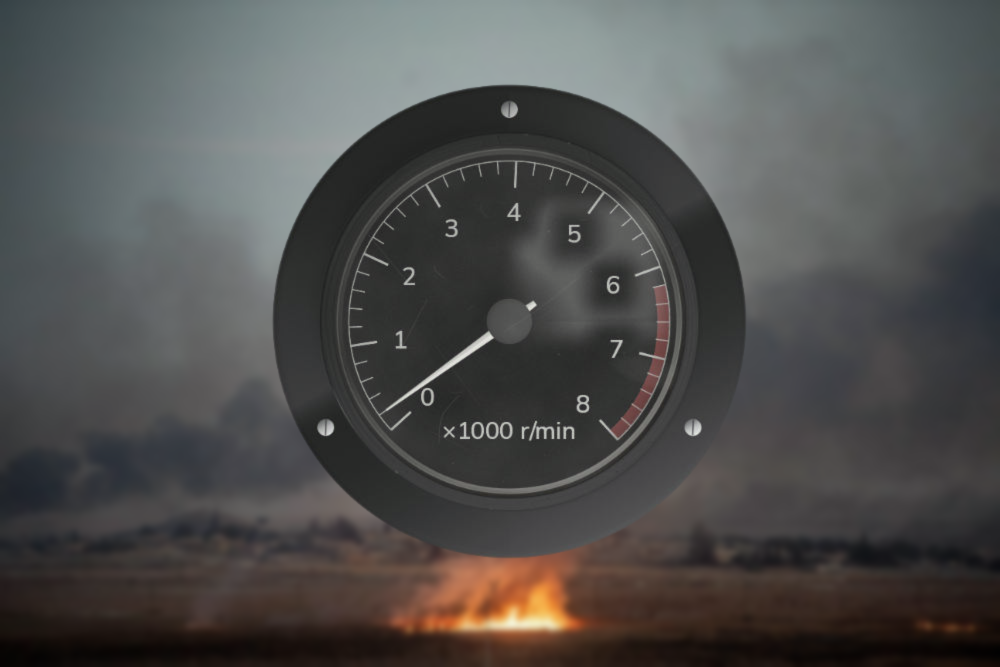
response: 200; rpm
